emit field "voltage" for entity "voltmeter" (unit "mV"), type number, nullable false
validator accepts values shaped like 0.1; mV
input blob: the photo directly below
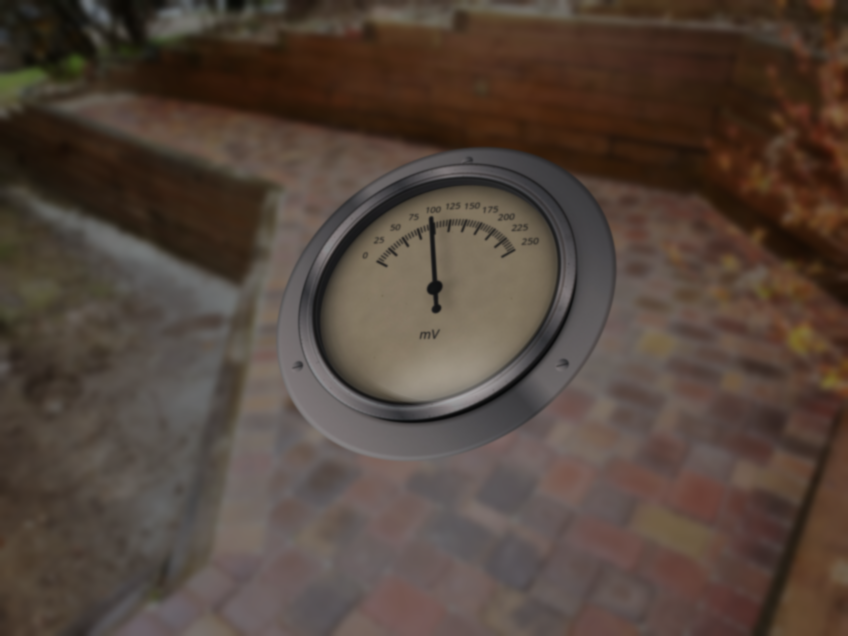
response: 100; mV
